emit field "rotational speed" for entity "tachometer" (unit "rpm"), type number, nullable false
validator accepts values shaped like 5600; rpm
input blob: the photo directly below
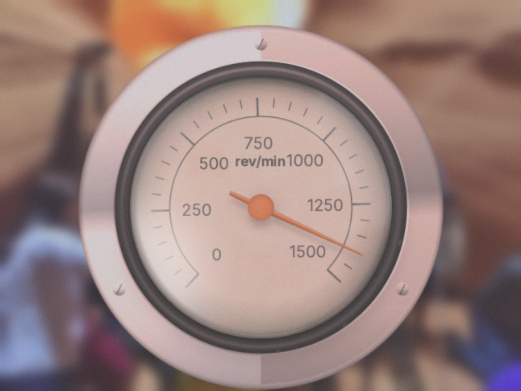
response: 1400; rpm
